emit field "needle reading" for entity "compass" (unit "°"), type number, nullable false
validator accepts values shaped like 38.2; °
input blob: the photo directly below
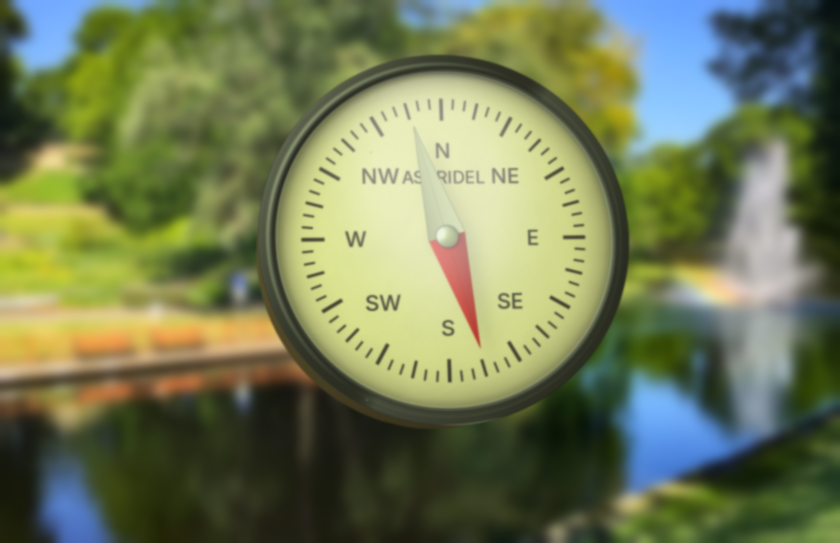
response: 165; °
